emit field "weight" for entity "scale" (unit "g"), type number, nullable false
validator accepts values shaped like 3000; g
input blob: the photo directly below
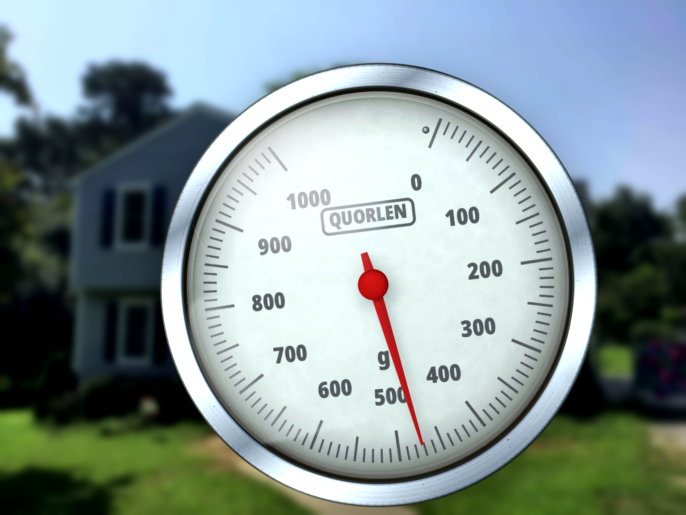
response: 470; g
